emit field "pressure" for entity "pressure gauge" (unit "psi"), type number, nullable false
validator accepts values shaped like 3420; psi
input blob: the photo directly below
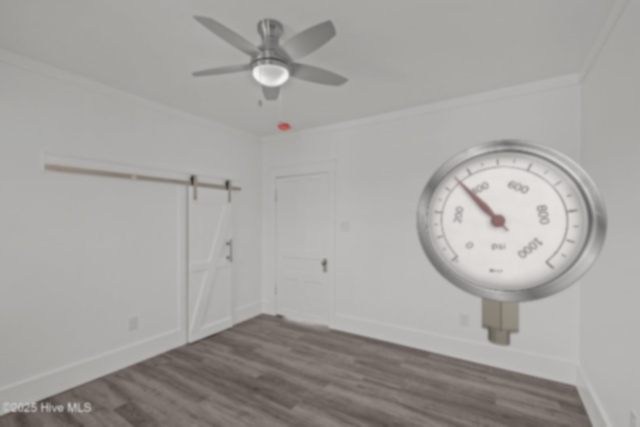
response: 350; psi
